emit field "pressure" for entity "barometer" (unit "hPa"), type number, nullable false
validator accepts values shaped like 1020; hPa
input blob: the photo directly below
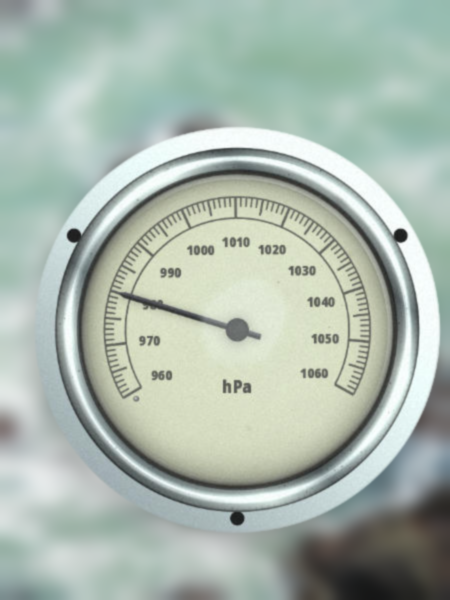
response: 980; hPa
